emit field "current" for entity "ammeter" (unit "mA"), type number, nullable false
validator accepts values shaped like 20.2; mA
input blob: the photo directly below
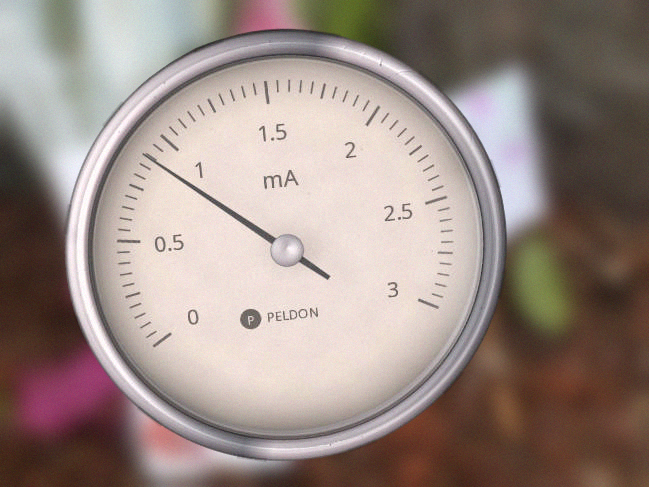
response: 0.9; mA
